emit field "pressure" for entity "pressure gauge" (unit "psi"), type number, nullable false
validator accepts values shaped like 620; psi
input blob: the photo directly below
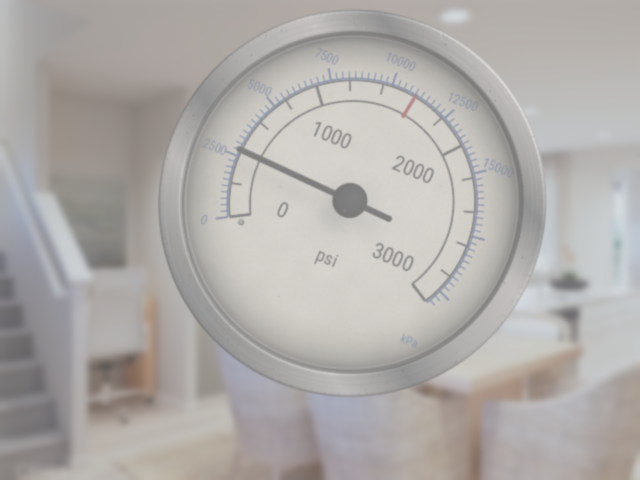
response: 400; psi
